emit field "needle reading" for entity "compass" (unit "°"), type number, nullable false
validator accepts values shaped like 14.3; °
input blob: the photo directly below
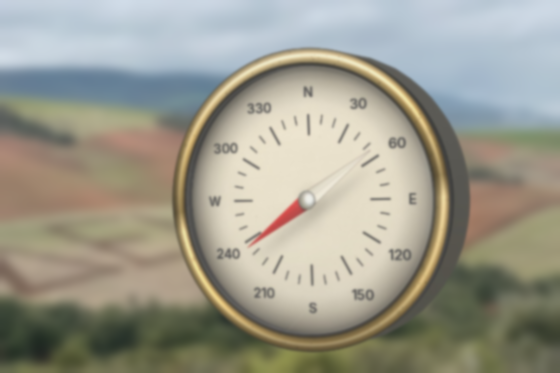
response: 235; °
